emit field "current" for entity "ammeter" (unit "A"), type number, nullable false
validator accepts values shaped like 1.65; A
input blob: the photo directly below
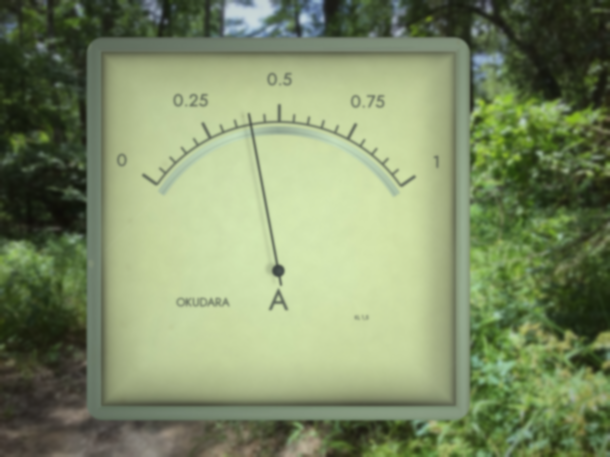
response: 0.4; A
